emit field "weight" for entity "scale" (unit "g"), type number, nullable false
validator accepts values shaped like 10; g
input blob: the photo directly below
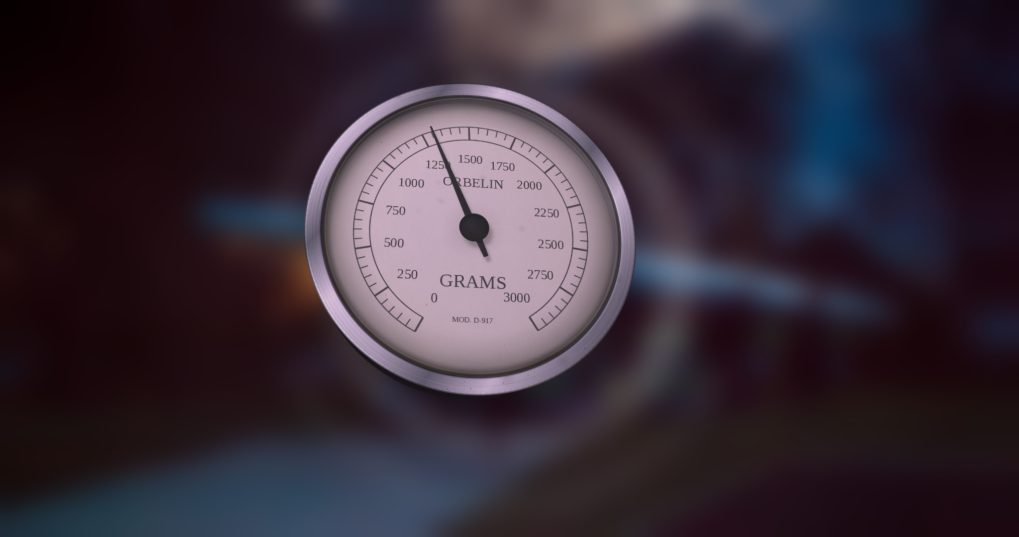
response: 1300; g
